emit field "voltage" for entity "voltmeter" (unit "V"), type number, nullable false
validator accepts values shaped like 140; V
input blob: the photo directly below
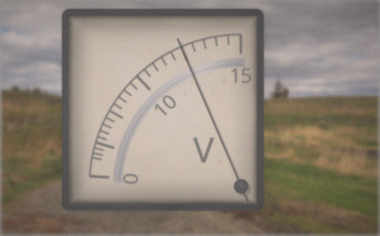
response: 12.5; V
